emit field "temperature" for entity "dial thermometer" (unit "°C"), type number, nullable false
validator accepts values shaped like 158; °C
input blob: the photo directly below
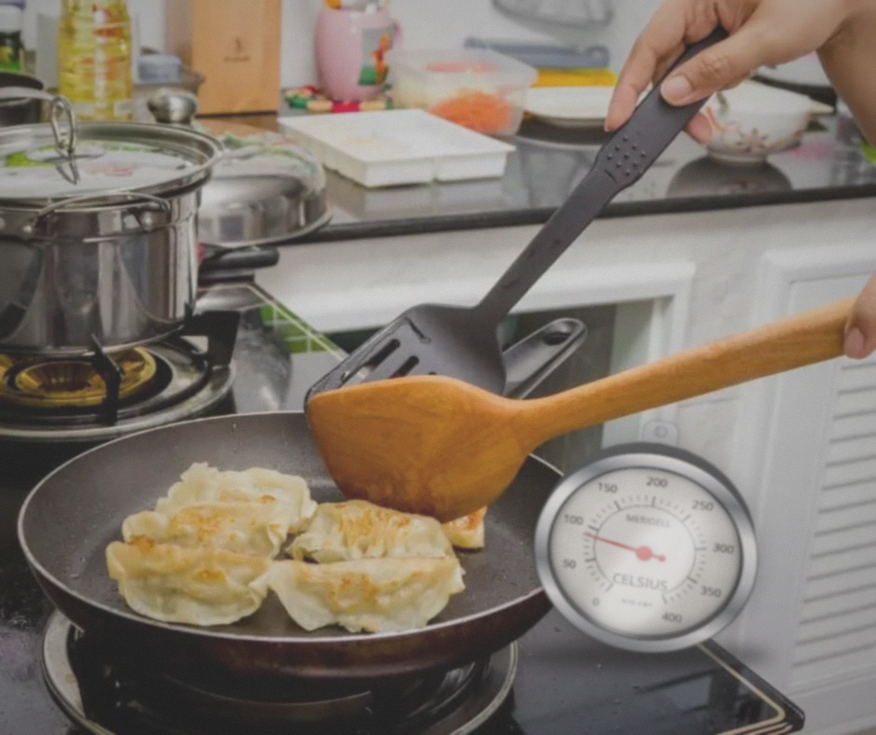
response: 90; °C
